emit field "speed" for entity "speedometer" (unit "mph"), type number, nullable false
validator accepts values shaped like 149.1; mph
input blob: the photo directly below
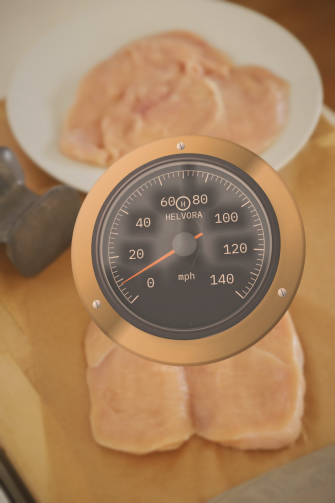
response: 8; mph
